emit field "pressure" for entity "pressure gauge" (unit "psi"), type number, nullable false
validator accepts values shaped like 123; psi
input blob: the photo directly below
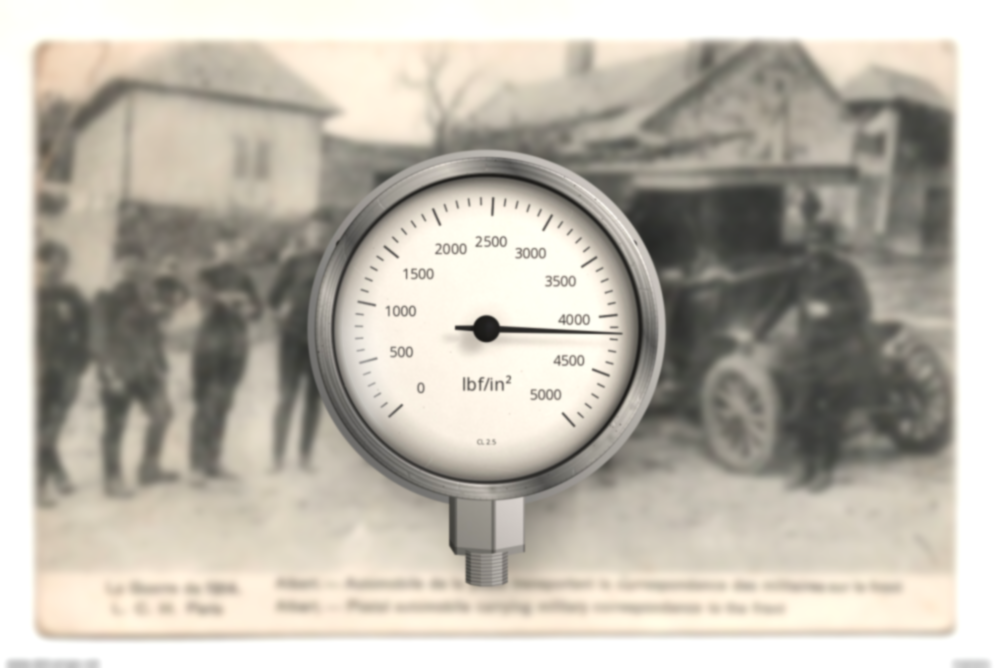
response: 4150; psi
